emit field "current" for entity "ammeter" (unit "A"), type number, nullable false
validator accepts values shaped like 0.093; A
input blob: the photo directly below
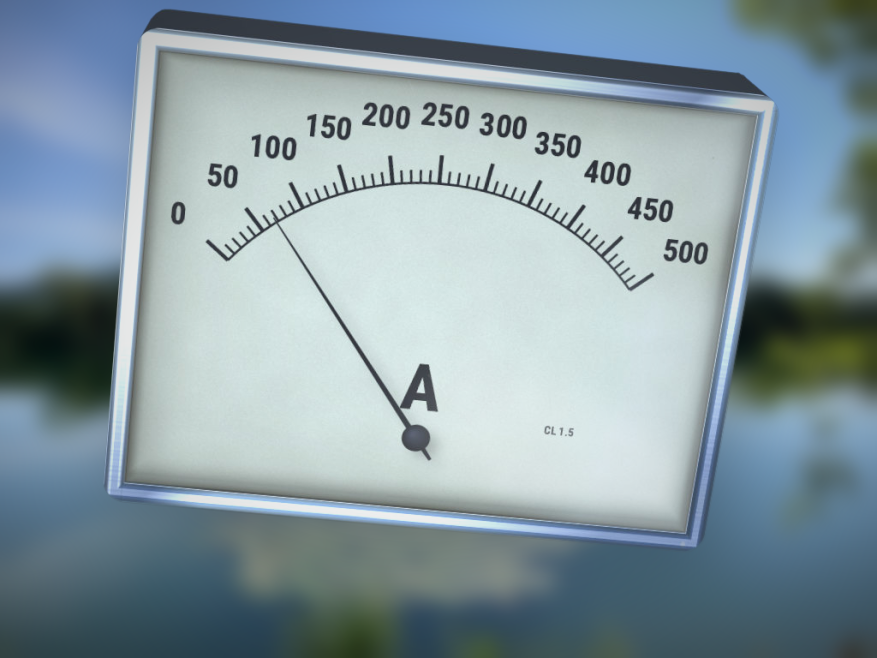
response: 70; A
